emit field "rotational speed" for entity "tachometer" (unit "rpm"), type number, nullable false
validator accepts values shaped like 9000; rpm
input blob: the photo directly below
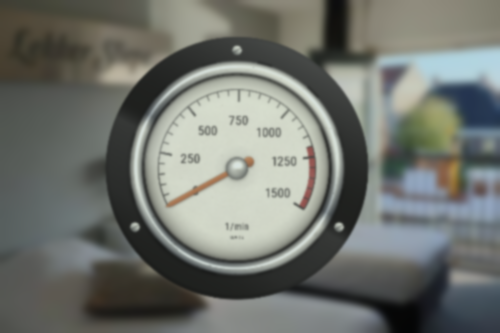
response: 0; rpm
